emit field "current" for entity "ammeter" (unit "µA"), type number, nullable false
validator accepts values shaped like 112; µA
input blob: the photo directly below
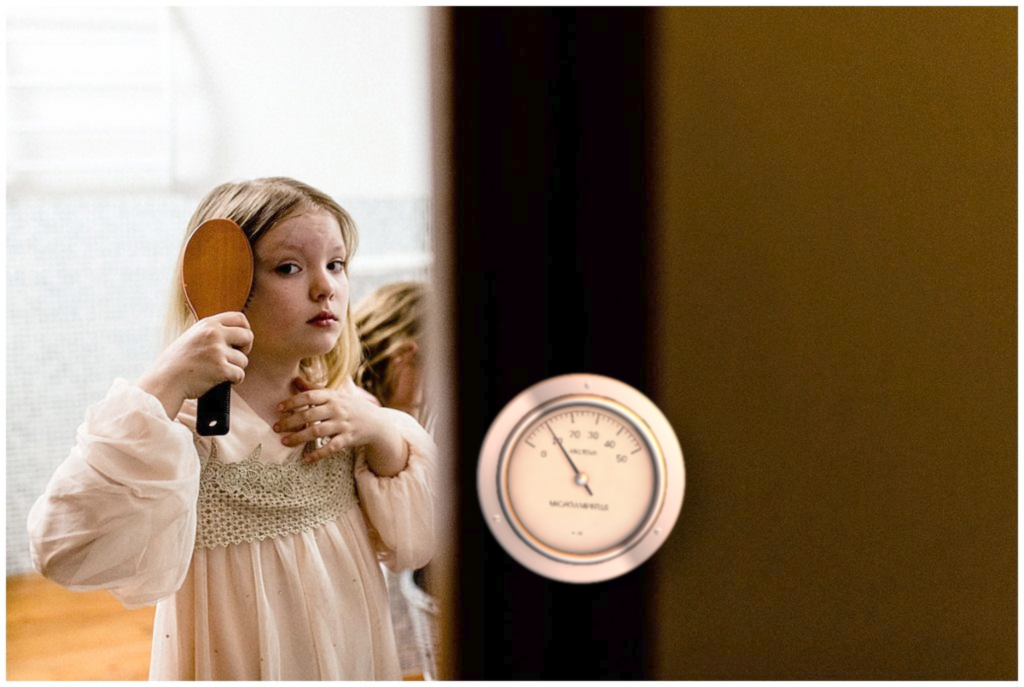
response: 10; µA
